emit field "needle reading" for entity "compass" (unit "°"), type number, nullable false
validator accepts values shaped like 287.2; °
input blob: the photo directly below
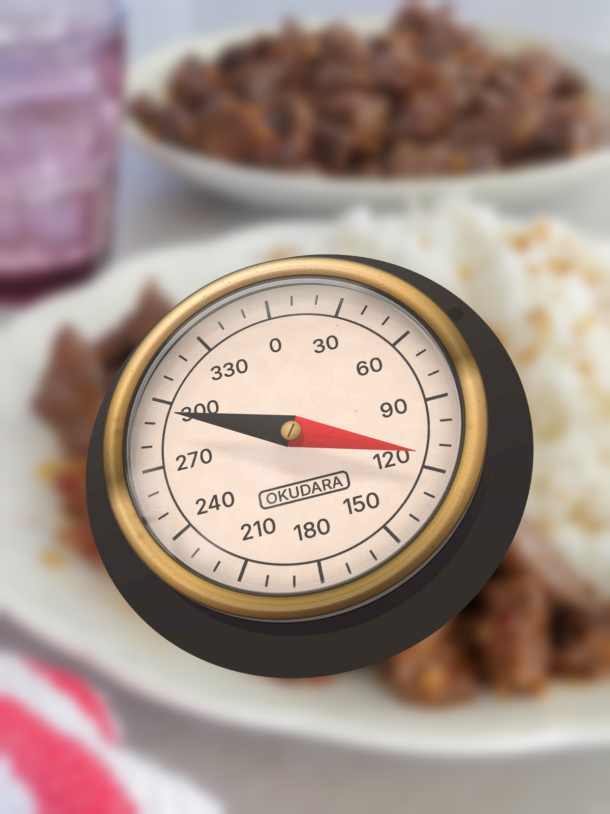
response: 115; °
